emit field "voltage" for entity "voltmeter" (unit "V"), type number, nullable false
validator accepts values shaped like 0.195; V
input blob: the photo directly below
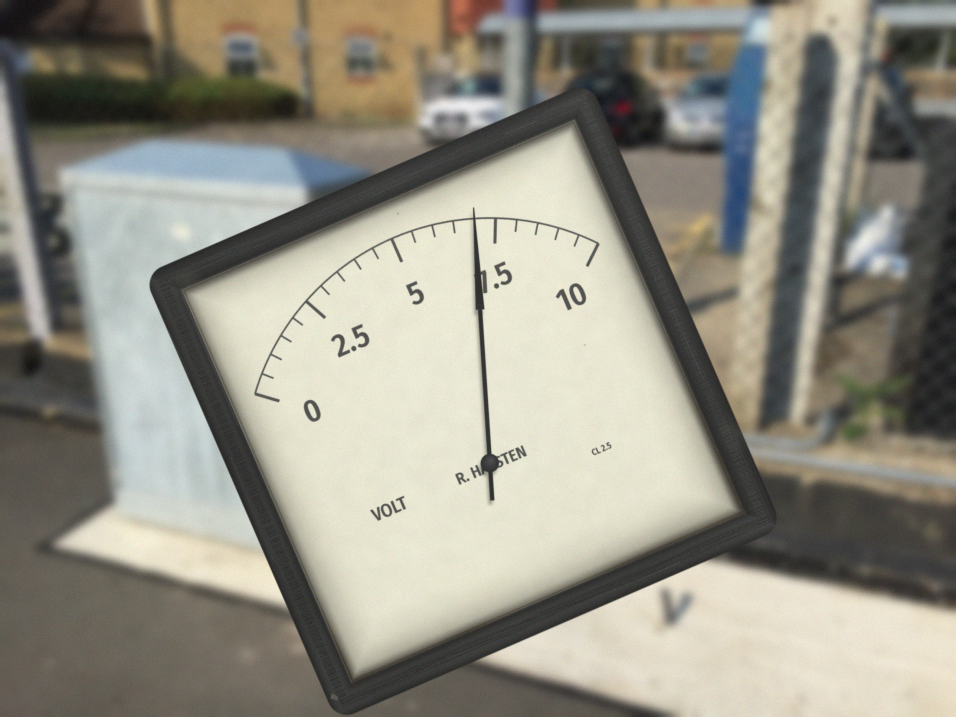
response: 7; V
